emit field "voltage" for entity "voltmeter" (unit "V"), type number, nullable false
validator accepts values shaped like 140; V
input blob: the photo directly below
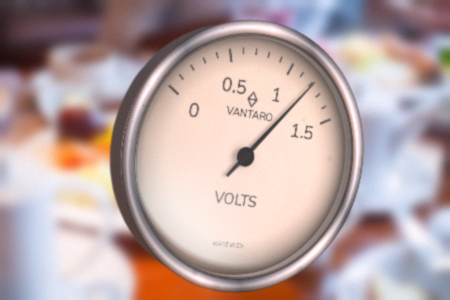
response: 1.2; V
